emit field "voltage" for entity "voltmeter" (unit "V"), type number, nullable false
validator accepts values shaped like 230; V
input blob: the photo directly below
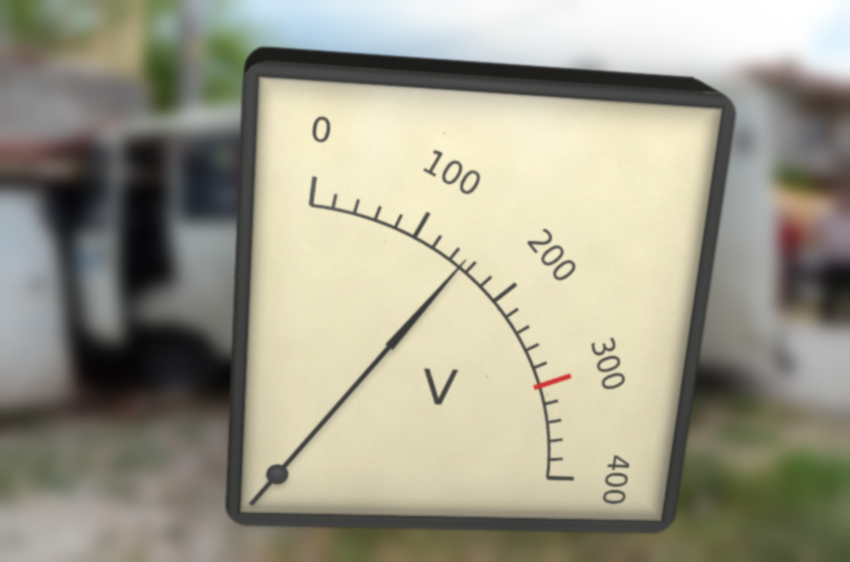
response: 150; V
